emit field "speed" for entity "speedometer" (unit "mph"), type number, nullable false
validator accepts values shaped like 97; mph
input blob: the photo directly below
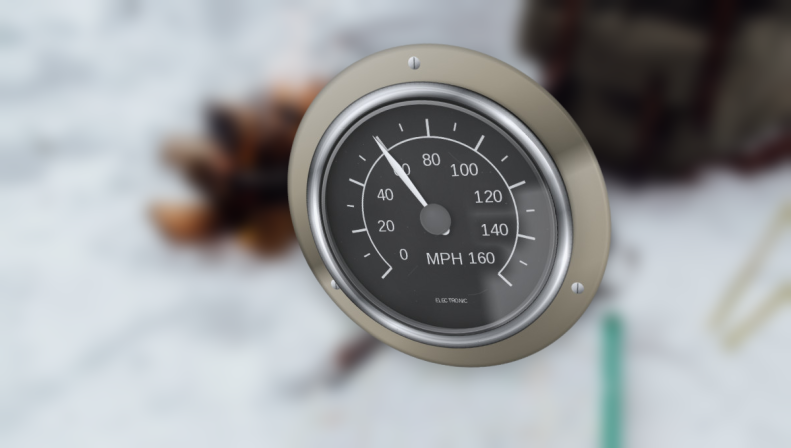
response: 60; mph
